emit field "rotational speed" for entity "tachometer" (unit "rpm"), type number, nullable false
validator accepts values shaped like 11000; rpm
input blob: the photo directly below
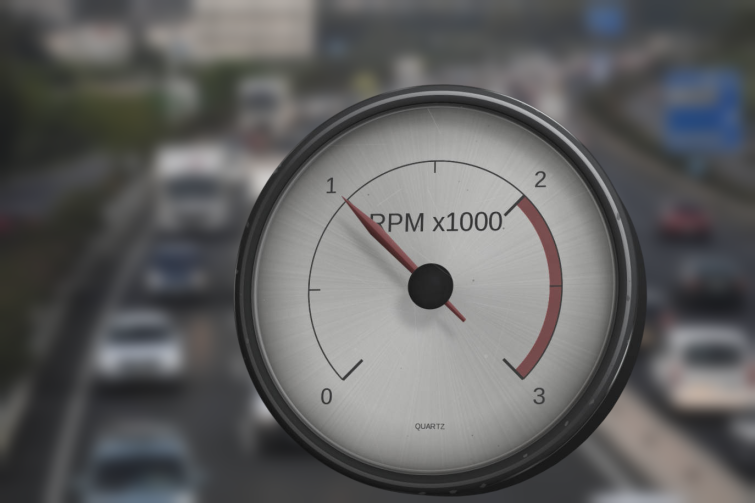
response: 1000; rpm
